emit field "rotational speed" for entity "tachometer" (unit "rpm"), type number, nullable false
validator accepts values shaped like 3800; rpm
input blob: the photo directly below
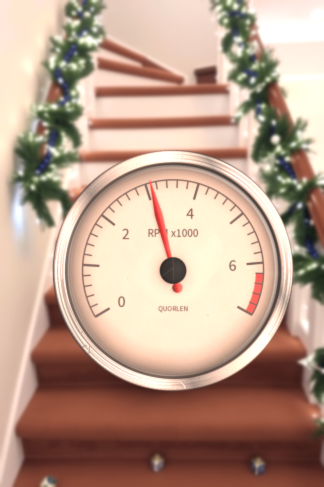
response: 3100; rpm
